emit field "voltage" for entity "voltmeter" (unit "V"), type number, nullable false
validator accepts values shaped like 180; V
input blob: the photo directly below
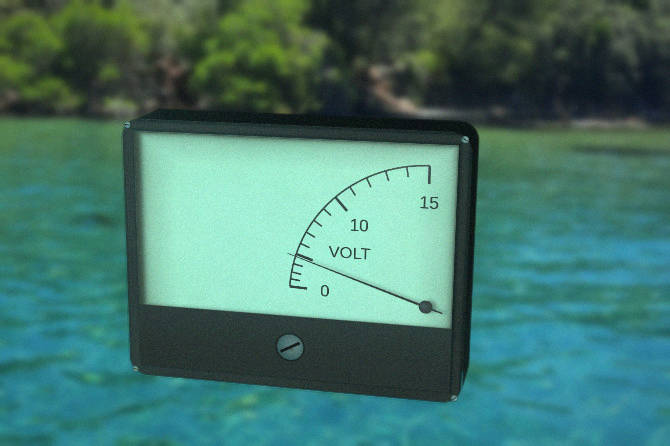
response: 5; V
